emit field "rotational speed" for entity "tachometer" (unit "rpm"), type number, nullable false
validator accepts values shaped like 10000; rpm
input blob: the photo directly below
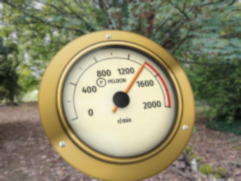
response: 1400; rpm
